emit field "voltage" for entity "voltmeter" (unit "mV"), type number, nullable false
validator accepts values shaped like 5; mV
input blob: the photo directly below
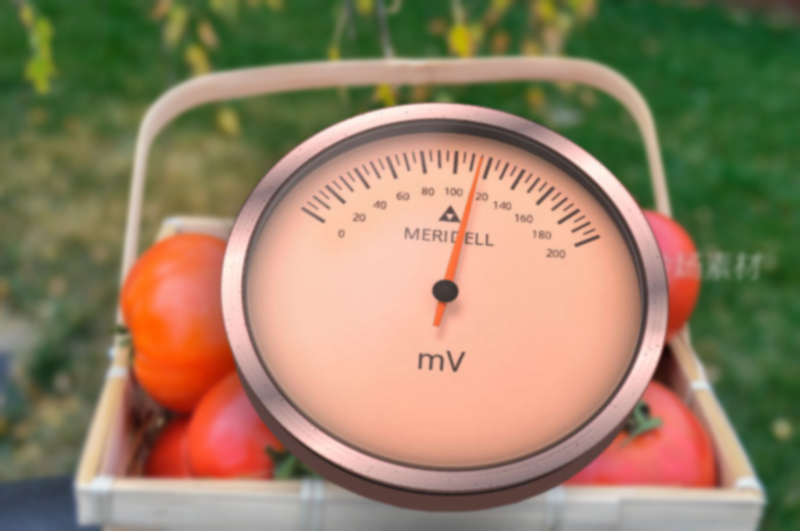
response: 115; mV
